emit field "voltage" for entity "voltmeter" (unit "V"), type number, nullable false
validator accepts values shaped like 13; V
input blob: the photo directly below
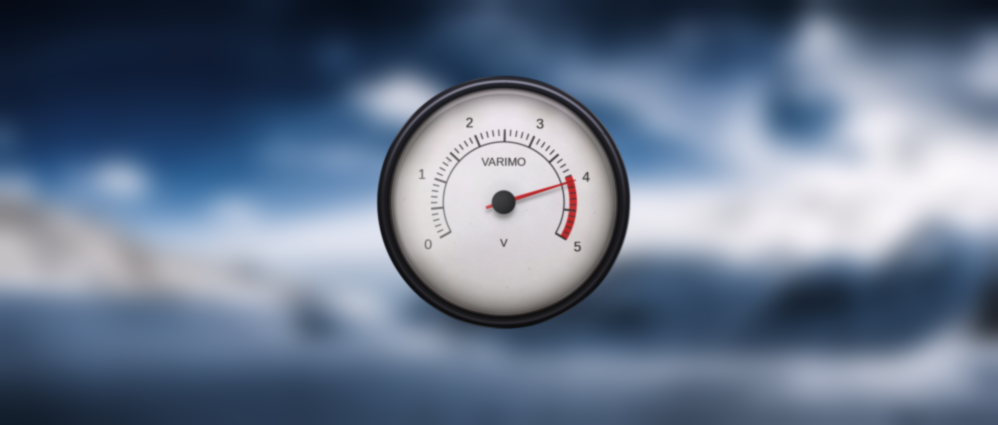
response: 4; V
